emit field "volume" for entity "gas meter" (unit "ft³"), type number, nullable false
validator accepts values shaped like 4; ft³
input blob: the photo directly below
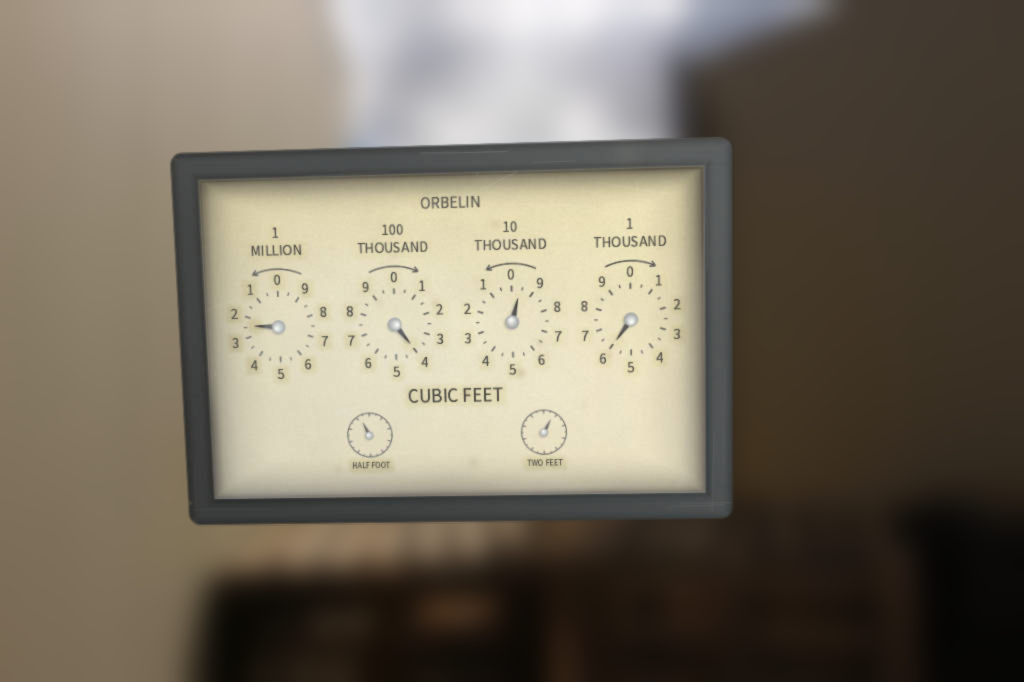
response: 239600; ft³
